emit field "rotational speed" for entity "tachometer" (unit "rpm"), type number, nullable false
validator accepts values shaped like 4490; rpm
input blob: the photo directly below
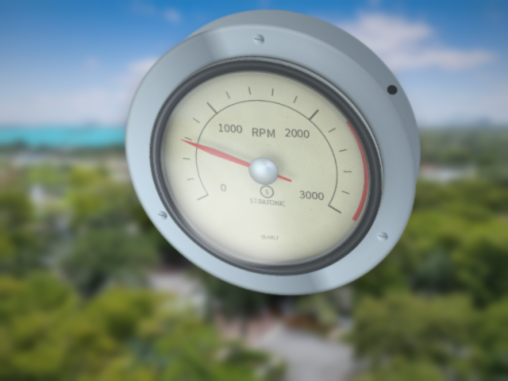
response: 600; rpm
